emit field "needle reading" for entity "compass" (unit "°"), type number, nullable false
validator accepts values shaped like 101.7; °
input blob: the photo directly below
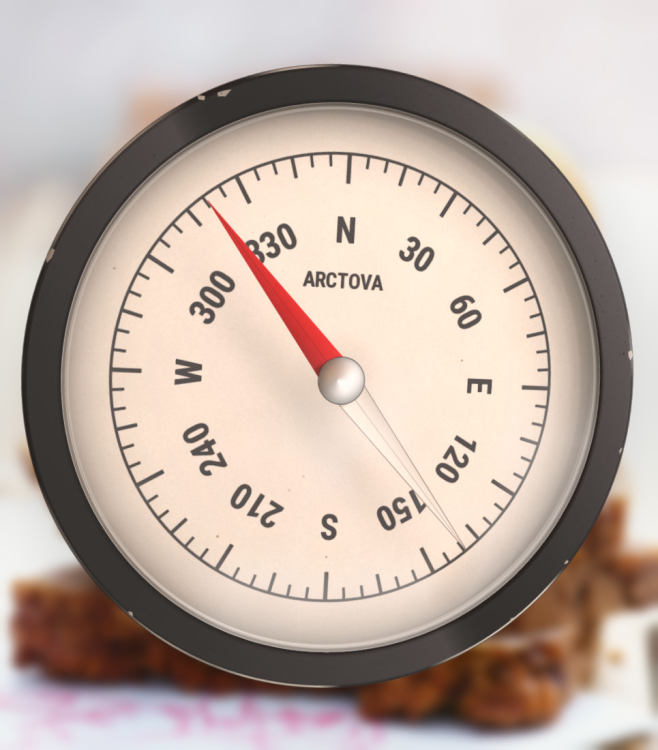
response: 320; °
